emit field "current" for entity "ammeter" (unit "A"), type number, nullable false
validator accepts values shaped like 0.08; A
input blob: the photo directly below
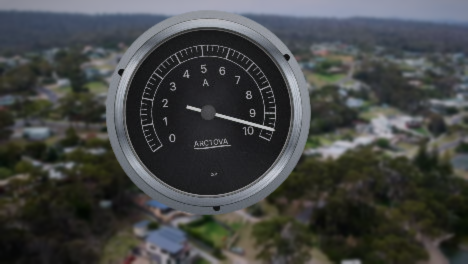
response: 9.6; A
